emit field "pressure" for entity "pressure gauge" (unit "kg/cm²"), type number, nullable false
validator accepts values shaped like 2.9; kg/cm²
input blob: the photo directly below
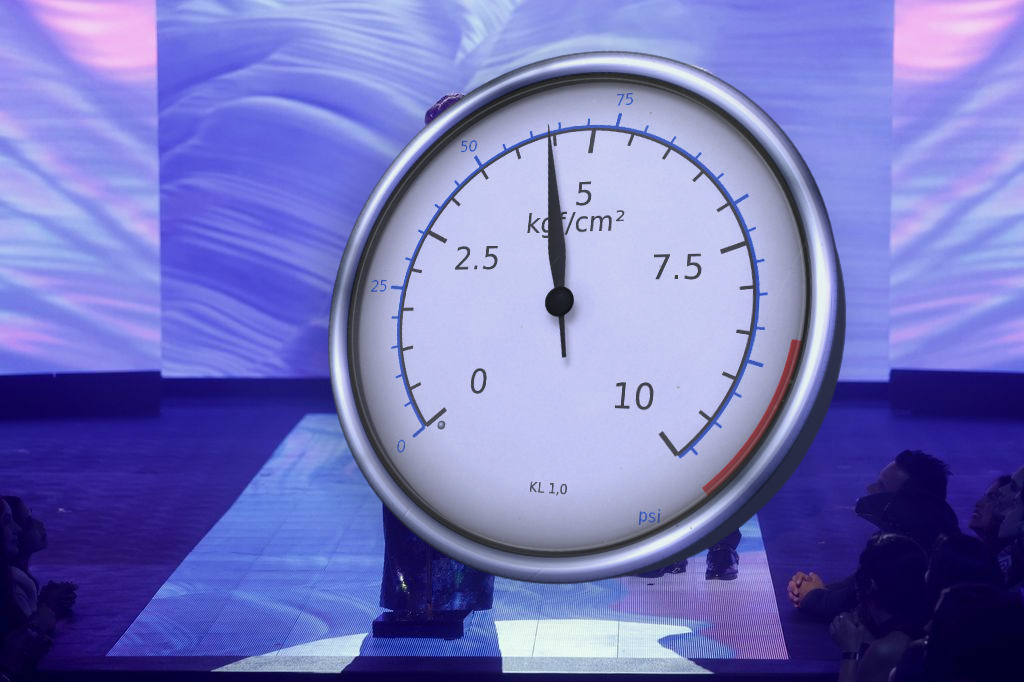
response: 4.5; kg/cm²
